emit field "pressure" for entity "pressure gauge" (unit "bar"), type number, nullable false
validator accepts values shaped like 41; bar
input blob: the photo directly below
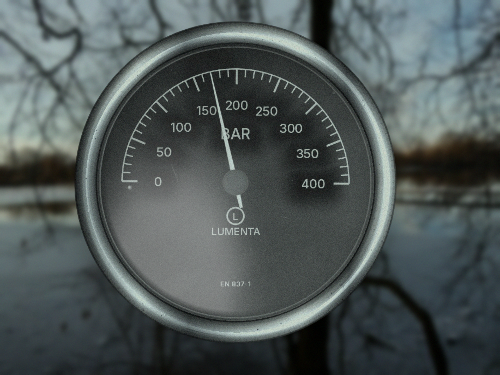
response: 170; bar
